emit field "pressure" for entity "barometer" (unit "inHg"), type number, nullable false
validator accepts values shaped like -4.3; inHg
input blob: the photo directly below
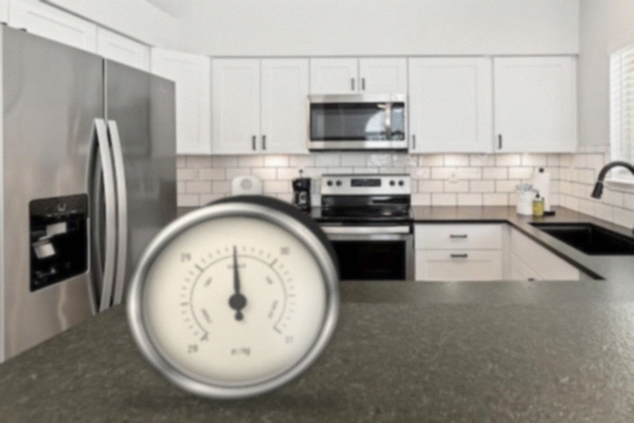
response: 29.5; inHg
